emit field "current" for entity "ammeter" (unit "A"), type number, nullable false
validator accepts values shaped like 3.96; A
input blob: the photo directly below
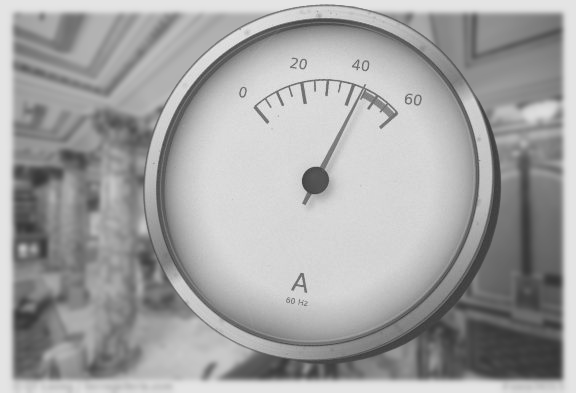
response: 45; A
